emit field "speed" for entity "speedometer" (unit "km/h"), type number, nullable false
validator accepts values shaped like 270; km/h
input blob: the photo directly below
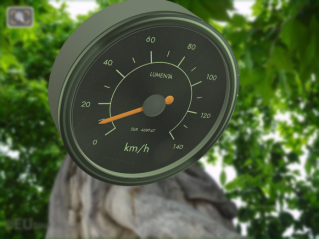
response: 10; km/h
